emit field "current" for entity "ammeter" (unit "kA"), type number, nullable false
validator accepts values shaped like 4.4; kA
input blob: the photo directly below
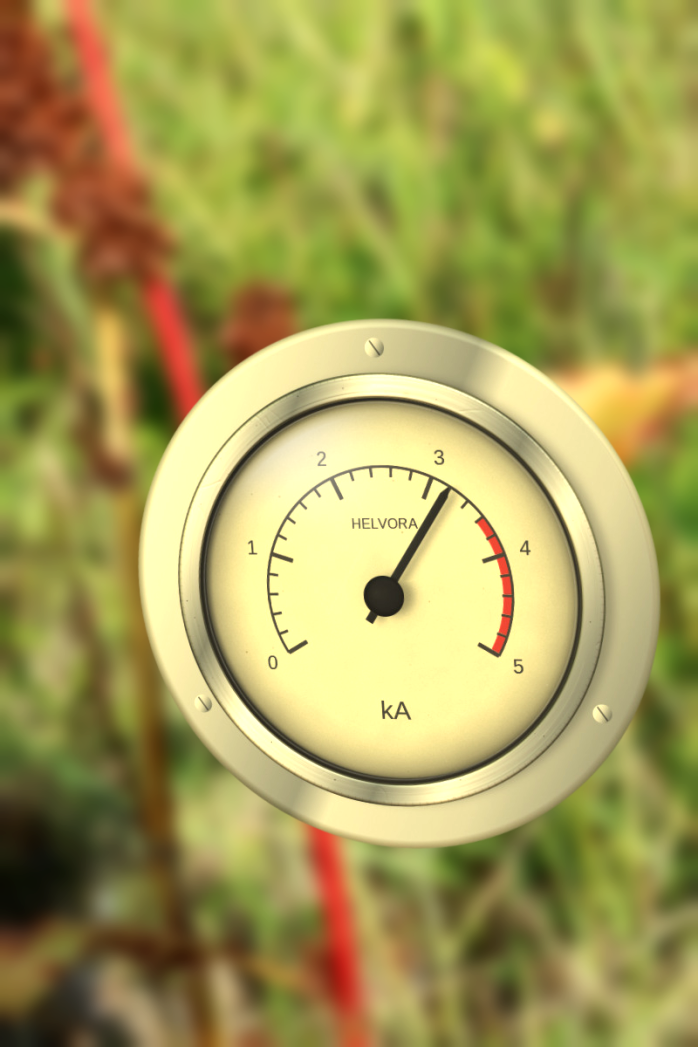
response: 3.2; kA
